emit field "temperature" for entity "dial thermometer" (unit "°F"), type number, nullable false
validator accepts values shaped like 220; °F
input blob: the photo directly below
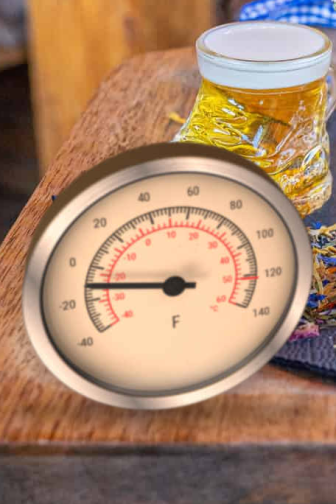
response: -10; °F
